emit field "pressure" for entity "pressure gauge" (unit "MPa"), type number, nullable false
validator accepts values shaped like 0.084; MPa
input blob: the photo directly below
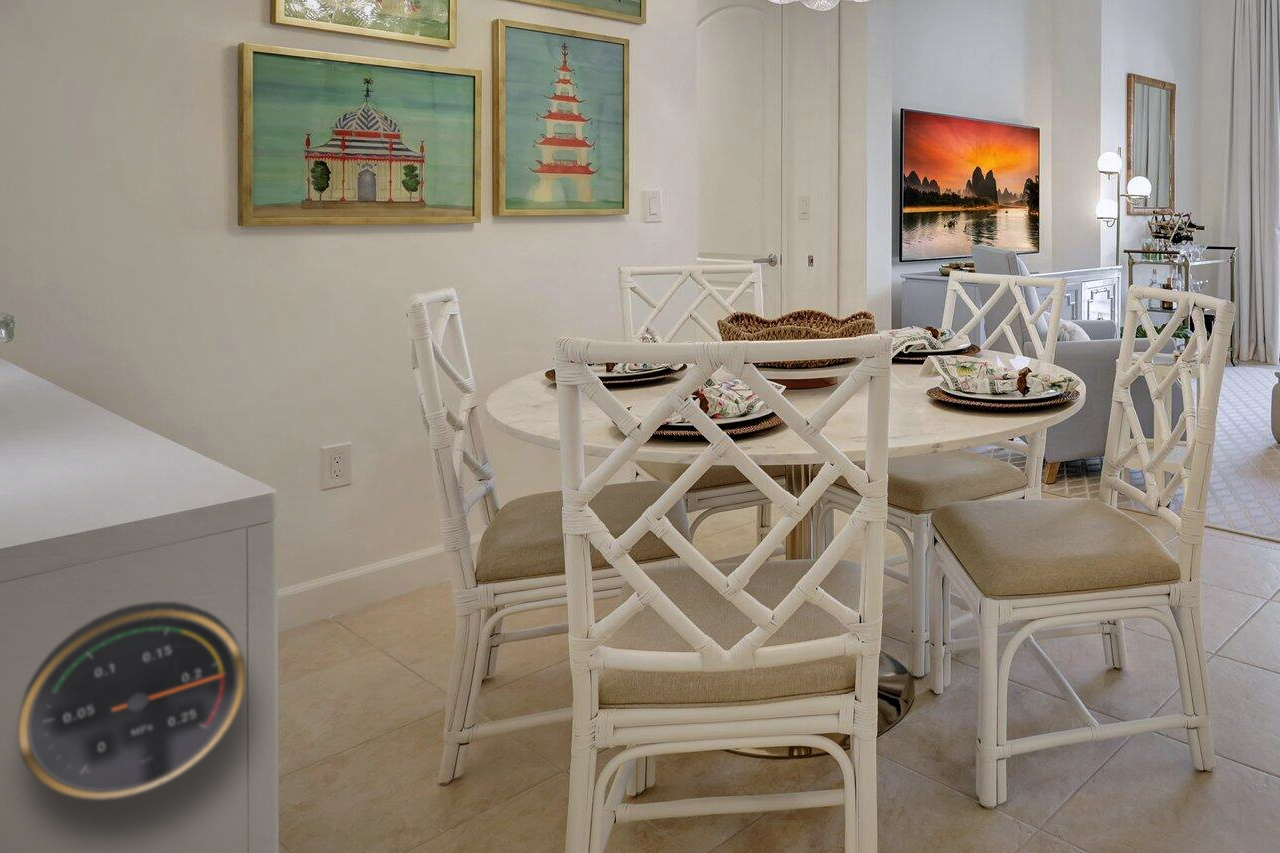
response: 0.21; MPa
